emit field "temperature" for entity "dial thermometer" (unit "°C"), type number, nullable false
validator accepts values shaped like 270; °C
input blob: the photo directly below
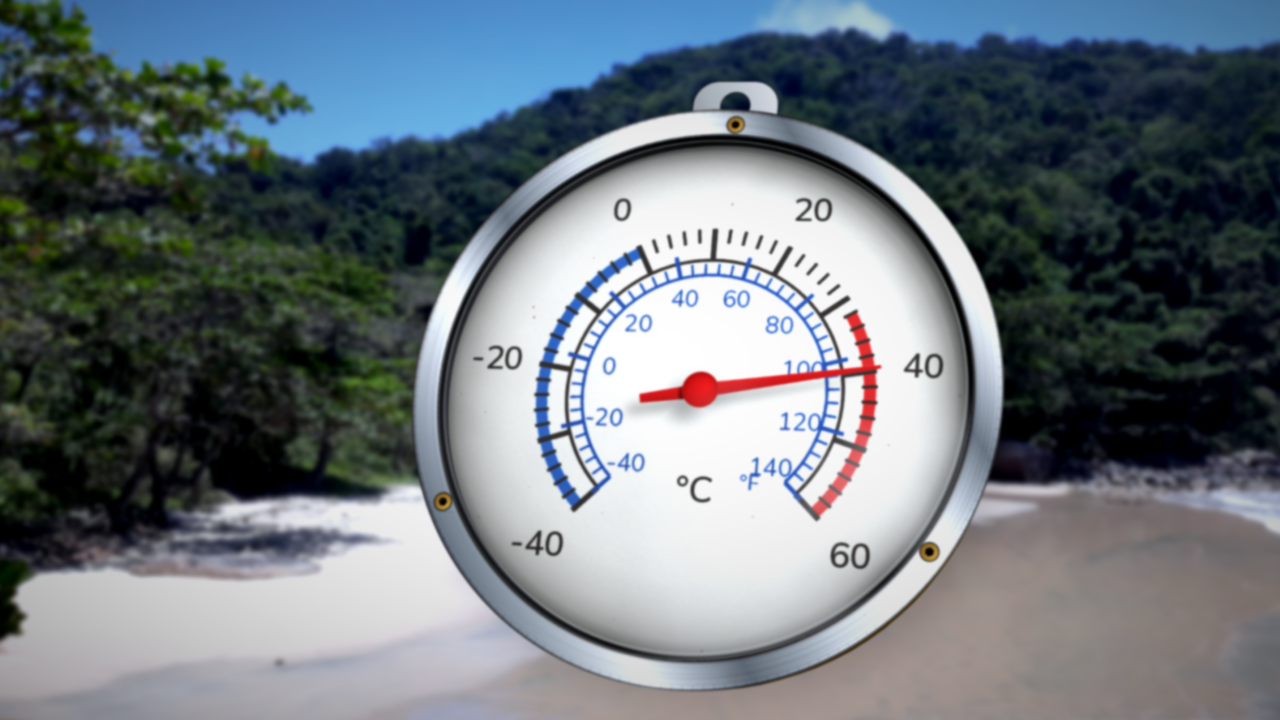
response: 40; °C
